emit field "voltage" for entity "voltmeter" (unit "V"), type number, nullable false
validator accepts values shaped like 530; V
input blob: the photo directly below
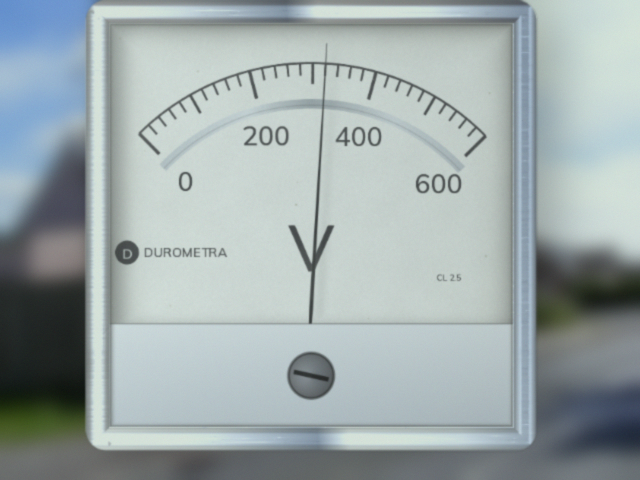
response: 320; V
